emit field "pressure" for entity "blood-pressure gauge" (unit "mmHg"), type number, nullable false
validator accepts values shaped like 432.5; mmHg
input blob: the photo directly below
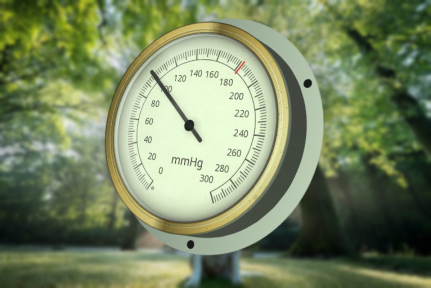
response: 100; mmHg
